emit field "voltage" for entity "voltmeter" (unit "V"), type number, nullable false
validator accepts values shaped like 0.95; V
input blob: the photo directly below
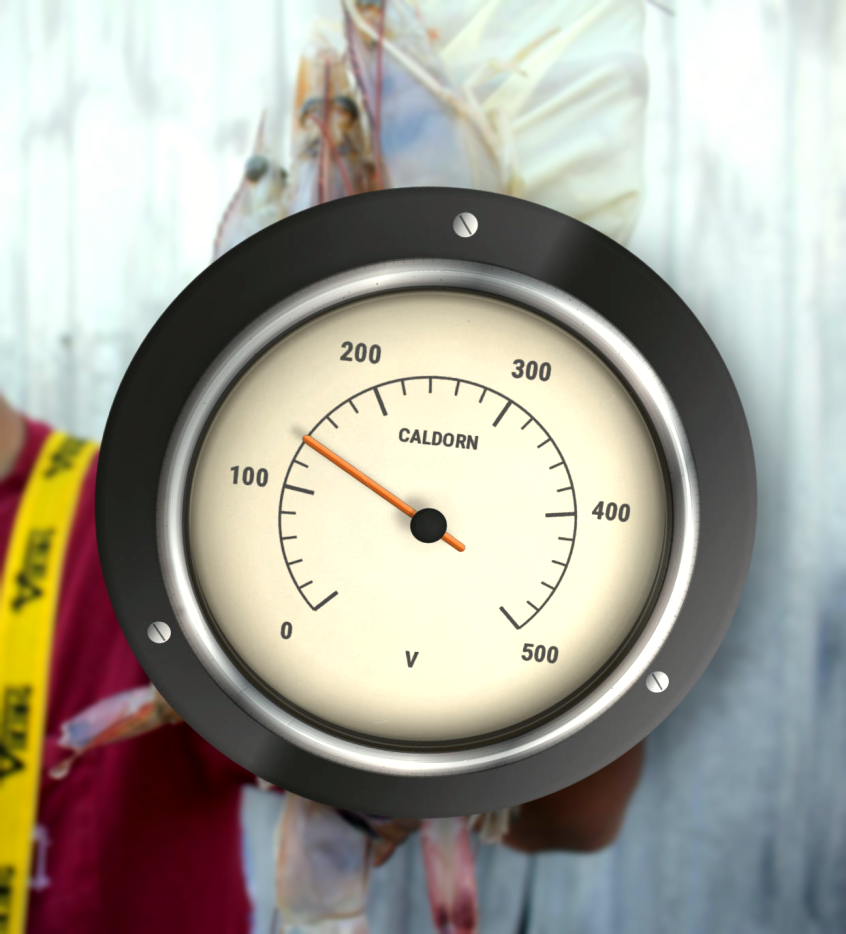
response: 140; V
